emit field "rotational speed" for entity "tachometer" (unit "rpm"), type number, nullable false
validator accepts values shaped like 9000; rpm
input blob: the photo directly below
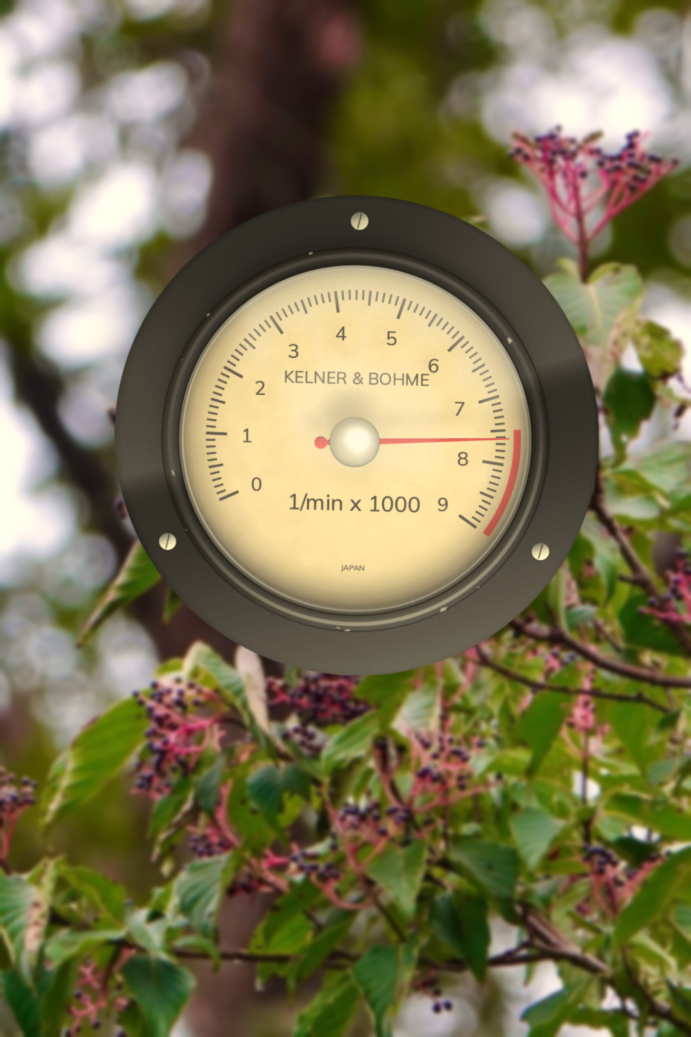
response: 7600; rpm
